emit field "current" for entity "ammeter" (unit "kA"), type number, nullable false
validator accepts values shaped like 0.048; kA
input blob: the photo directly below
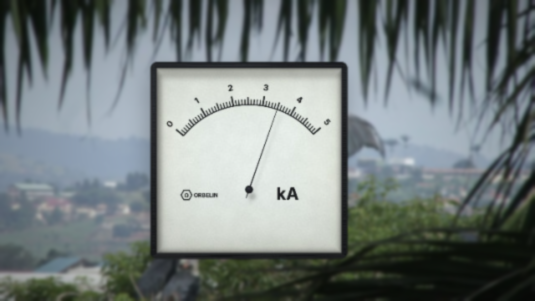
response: 3.5; kA
